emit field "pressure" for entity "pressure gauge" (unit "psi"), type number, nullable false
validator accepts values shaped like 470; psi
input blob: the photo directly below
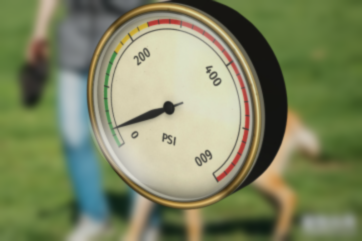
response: 30; psi
